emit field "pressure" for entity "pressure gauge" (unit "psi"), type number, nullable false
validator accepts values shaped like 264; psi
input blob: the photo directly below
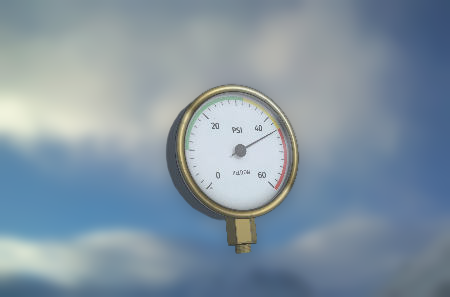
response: 44; psi
